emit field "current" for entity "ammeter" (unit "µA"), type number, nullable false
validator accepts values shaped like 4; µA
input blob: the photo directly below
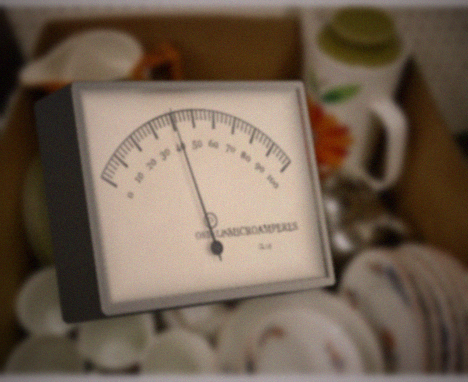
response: 40; µA
